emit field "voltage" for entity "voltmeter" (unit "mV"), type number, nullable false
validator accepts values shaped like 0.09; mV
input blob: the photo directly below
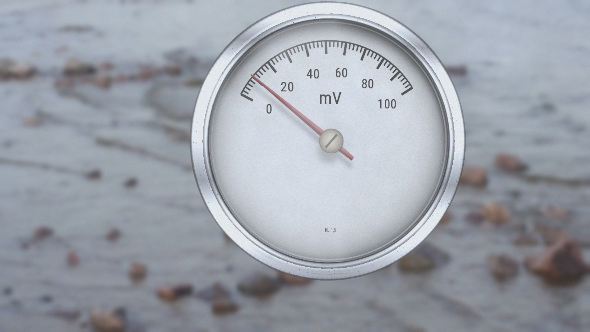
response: 10; mV
